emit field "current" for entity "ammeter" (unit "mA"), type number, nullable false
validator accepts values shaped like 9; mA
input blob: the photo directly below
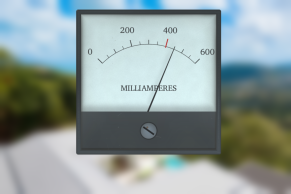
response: 450; mA
